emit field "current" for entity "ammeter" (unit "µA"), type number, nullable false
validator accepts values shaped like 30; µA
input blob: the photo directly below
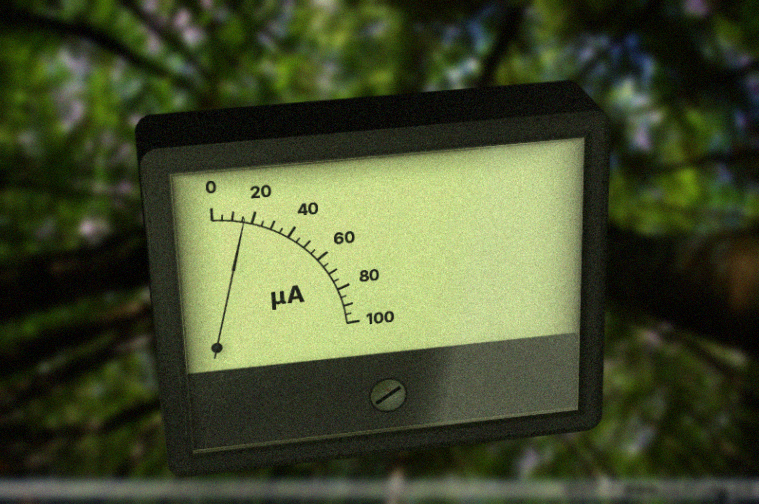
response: 15; µA
